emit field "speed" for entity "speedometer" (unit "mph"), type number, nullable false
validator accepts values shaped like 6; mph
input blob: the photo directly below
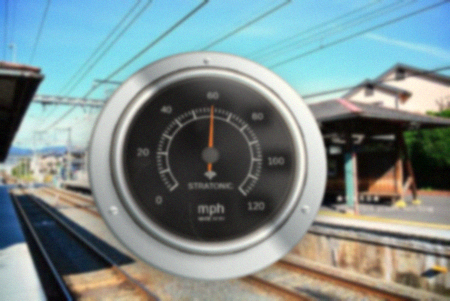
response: 60; mph
